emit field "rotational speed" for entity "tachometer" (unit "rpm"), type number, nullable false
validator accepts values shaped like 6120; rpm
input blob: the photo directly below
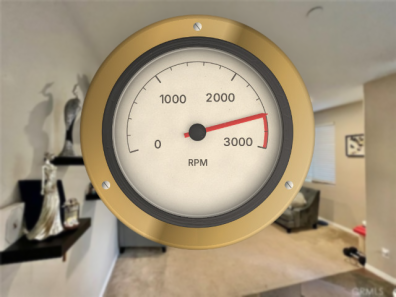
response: 2600; rpm
